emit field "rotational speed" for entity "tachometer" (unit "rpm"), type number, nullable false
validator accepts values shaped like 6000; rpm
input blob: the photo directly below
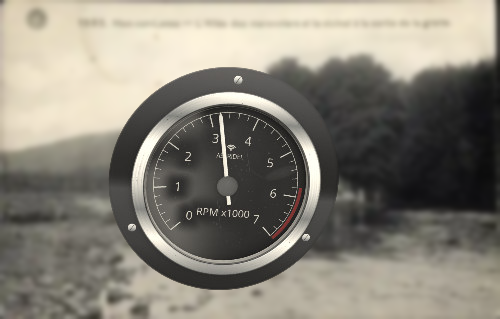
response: 3200; rpm
